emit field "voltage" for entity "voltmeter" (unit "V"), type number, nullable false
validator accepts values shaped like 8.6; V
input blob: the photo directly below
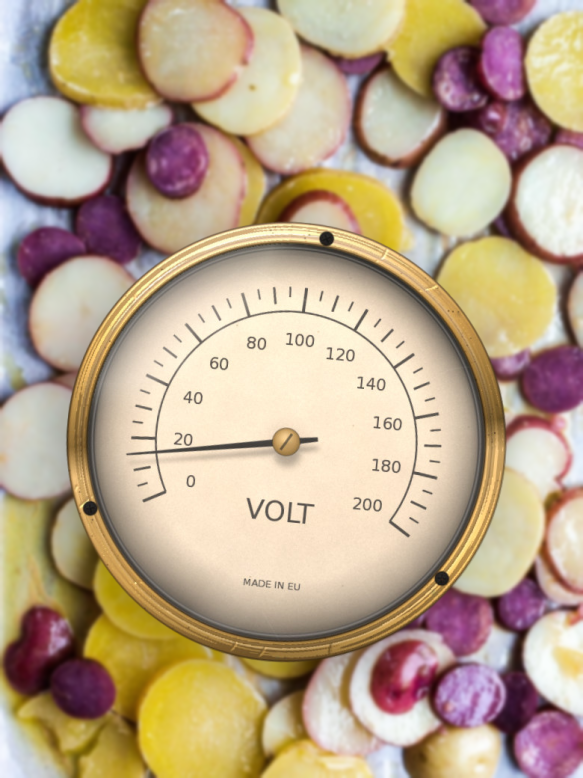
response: 15; V
